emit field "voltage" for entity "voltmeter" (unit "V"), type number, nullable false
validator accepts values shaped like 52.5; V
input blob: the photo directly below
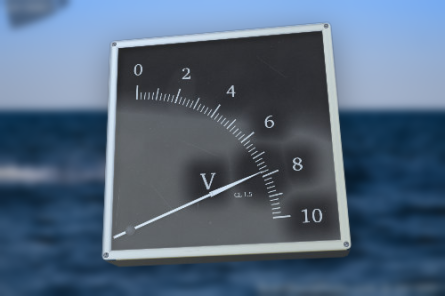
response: 7.8; V
